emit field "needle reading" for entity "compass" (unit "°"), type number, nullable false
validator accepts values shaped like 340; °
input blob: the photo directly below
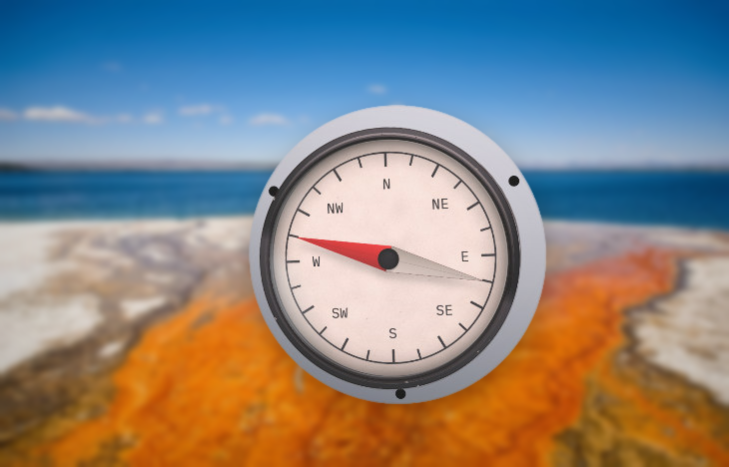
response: 285; °
